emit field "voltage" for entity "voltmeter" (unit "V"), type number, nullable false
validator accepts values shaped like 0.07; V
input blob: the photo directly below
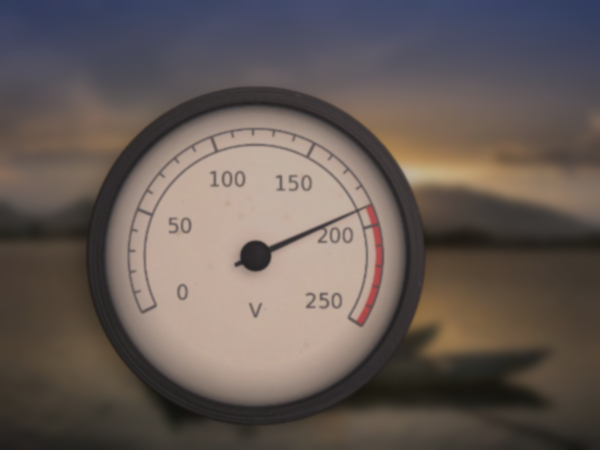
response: 190; V
